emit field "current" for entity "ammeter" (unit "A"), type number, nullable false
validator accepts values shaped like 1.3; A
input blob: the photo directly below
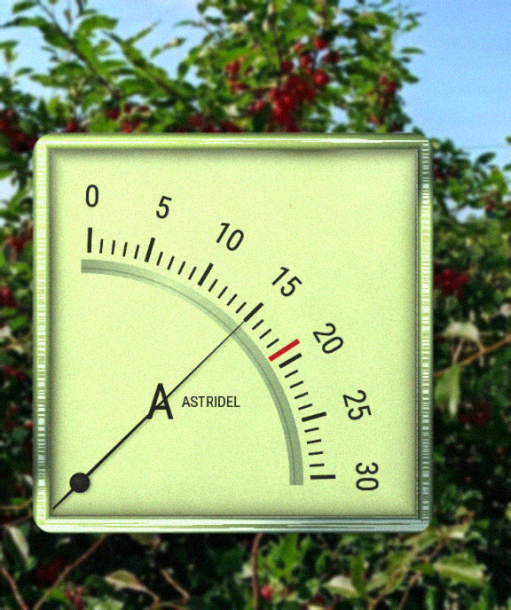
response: 15; A
